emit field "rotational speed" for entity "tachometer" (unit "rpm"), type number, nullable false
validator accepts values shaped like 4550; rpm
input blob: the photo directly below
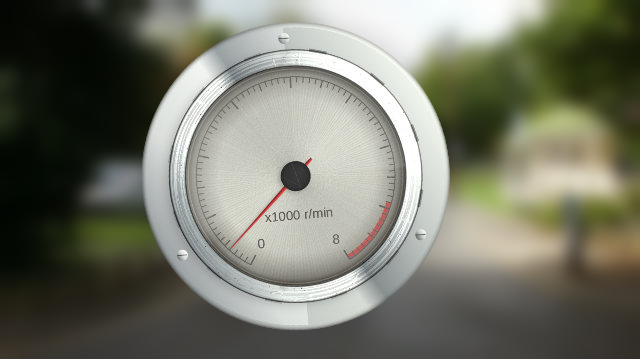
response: 400; rpm
